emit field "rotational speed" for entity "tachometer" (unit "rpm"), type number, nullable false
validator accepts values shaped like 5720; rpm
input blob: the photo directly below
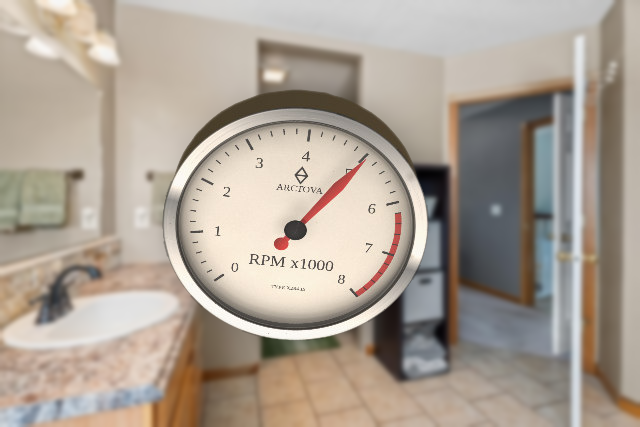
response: 5000; rpm
